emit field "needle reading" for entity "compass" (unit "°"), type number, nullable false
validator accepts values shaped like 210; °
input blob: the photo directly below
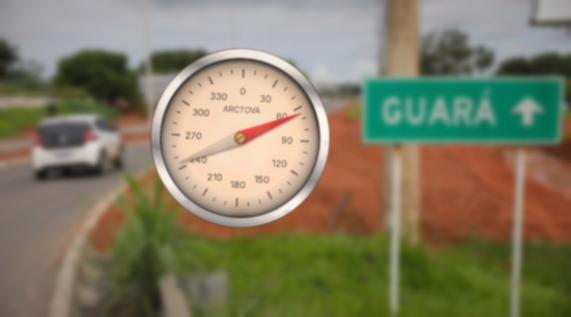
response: 65; °
